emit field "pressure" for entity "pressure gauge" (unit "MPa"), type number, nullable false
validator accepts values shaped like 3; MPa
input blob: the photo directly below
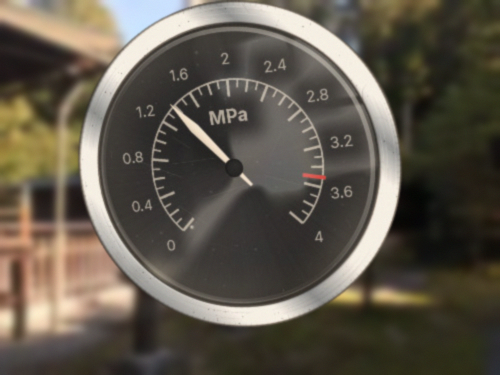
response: 1.4; MPa
